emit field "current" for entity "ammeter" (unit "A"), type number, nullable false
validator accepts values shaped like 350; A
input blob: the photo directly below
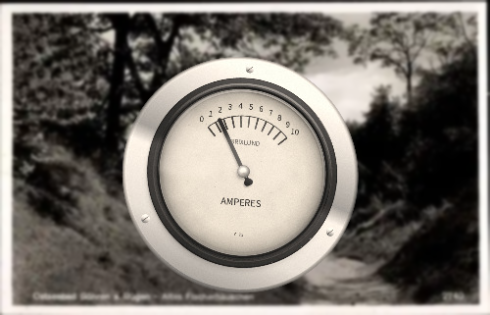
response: 1.5; A
